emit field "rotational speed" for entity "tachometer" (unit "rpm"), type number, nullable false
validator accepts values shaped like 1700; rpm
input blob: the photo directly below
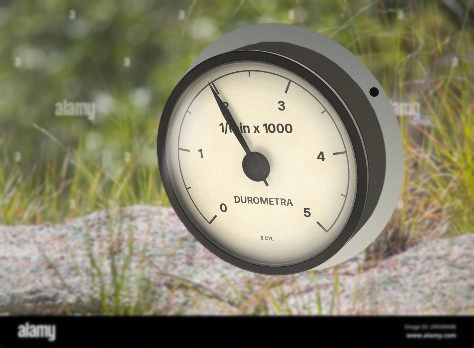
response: 2000; rpm
